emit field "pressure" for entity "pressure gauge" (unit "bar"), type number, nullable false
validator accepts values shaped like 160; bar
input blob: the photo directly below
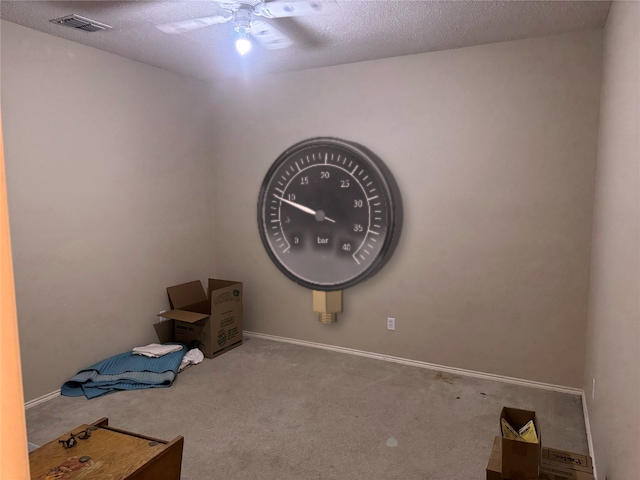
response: 9; bar
